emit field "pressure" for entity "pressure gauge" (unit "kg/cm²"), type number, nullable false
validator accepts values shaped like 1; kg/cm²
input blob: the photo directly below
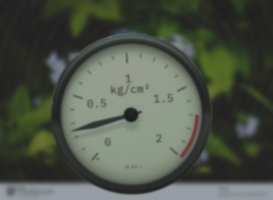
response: 0.25; kg/cm²
